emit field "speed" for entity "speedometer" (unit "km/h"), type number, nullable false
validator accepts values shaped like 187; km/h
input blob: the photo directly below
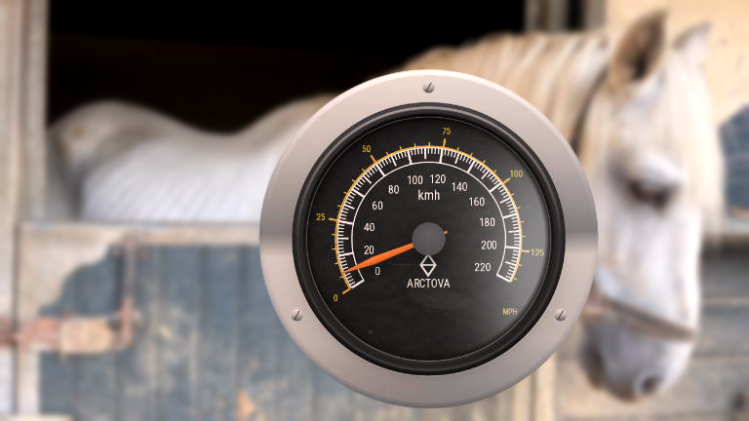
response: 10; km/h
